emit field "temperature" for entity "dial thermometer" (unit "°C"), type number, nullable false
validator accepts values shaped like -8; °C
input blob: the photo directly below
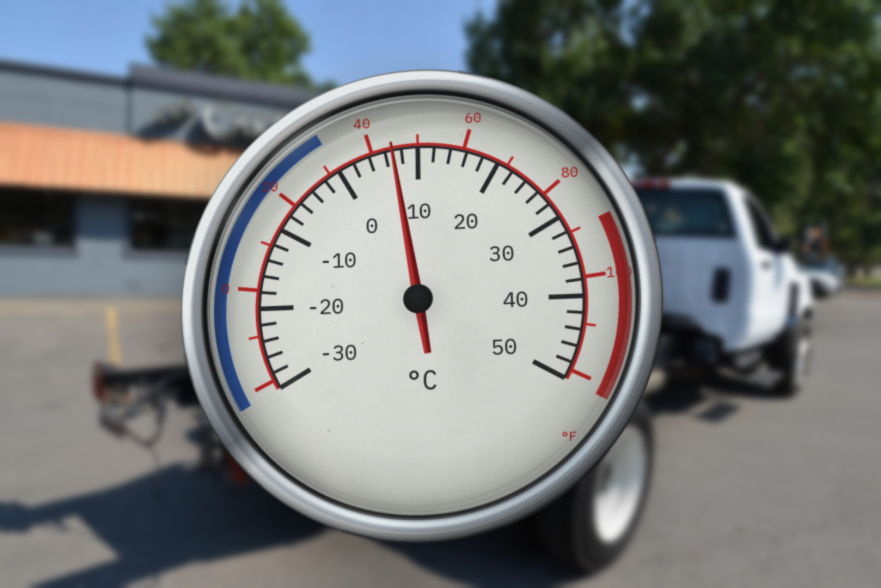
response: 7; °C
